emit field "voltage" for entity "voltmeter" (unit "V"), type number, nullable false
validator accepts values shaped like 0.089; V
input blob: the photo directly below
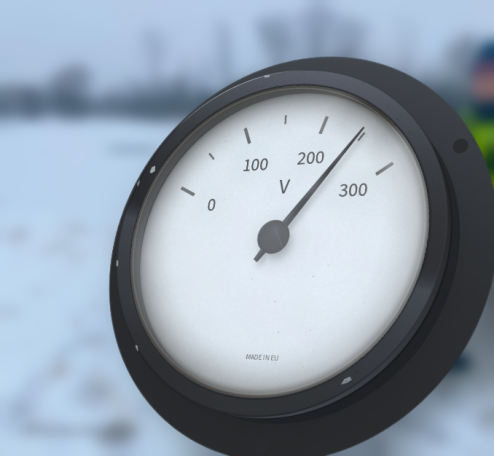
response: 250; V
